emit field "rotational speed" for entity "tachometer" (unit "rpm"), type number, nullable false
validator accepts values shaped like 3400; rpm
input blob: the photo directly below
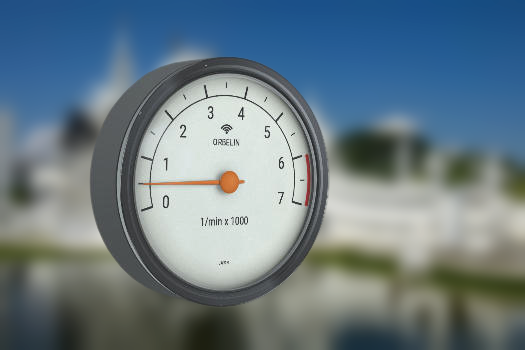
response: 500; rpm
